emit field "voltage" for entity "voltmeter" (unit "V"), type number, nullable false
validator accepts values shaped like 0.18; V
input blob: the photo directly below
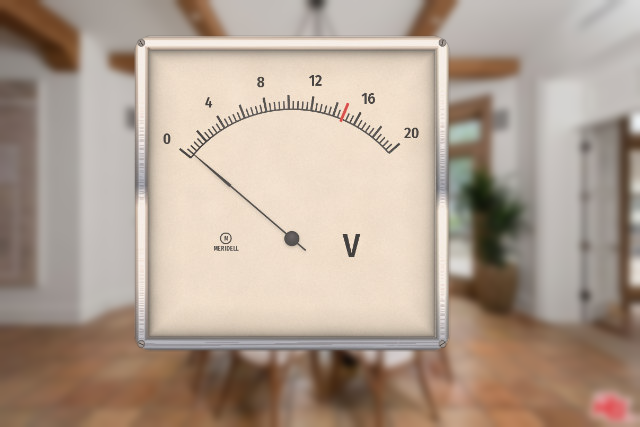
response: 0.4; V
